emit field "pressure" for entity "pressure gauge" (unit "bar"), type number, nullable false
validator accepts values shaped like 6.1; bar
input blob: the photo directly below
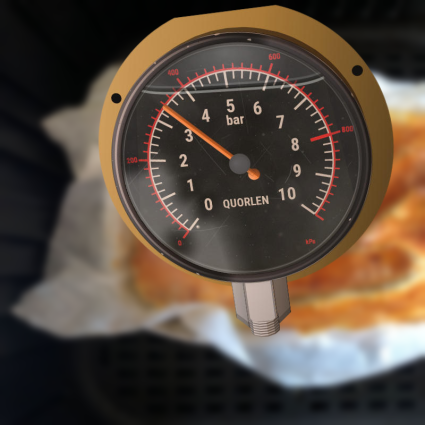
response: 3.4; bar
